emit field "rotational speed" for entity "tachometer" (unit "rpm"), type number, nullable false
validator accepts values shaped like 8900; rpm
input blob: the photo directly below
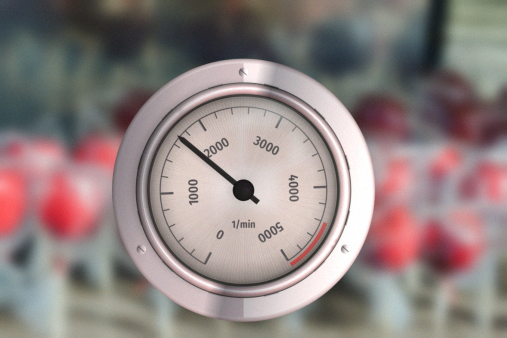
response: 1700; rpm
